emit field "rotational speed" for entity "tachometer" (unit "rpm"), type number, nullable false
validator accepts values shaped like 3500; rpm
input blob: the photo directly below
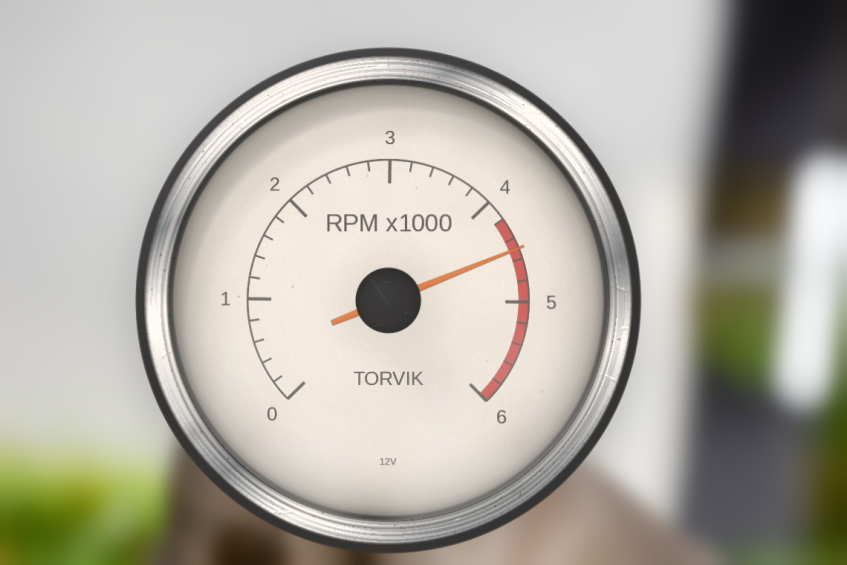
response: 4500; rpm
